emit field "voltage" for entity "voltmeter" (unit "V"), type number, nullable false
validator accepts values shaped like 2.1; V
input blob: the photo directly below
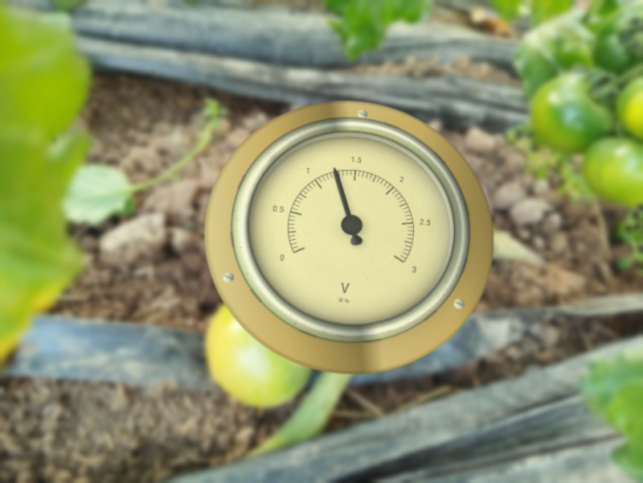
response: 1.25; V
